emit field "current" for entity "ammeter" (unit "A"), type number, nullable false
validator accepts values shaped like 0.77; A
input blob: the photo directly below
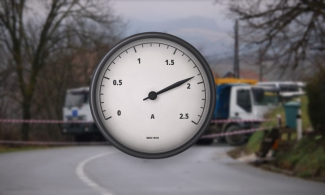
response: 1.9; A
